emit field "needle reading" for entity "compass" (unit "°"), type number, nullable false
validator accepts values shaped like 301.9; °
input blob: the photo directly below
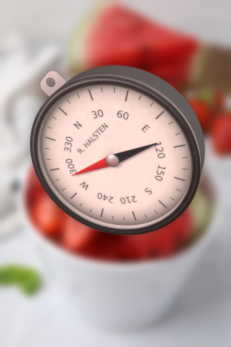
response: 290; °
